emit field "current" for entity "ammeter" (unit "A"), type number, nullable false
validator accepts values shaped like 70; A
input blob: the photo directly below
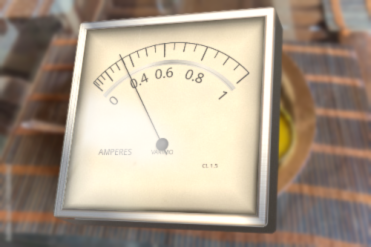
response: 0.35; A
